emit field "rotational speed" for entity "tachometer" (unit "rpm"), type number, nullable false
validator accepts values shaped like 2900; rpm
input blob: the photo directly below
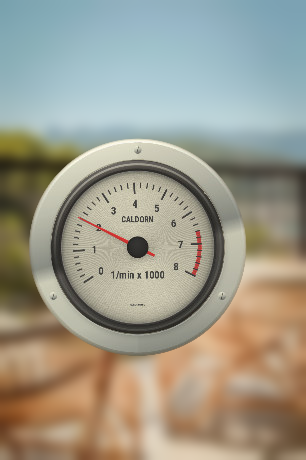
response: 2000; rpm
